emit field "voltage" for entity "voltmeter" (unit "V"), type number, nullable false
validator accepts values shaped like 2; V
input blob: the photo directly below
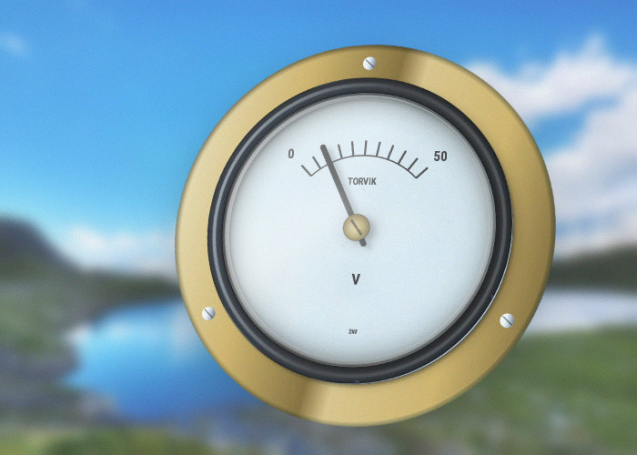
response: 10; V
